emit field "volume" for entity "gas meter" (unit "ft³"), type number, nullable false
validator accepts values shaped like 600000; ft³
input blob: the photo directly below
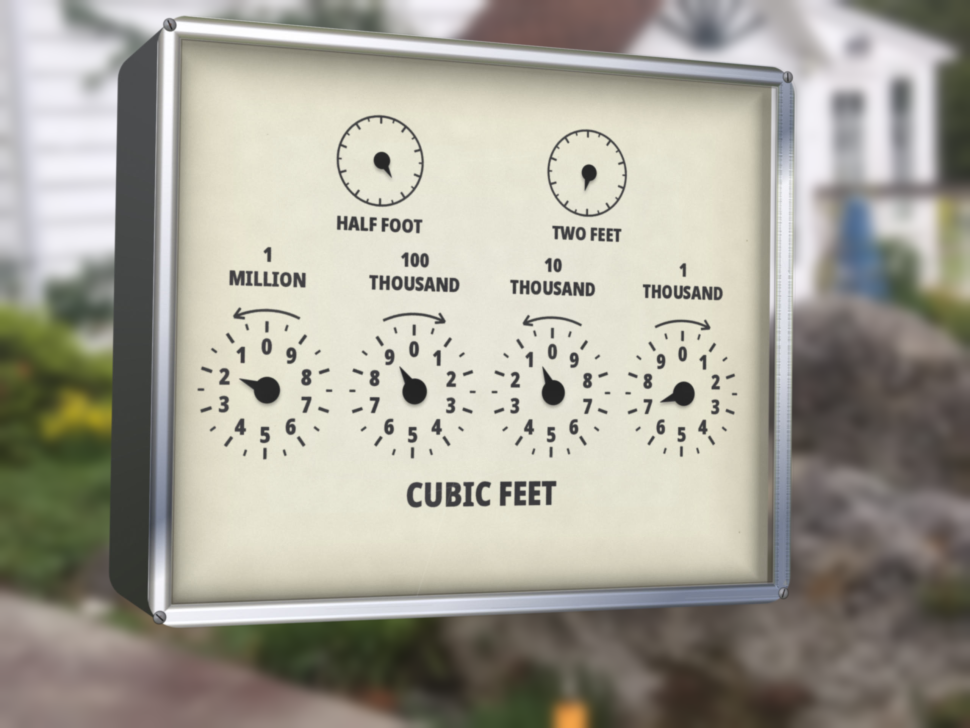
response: 190700; ft³
